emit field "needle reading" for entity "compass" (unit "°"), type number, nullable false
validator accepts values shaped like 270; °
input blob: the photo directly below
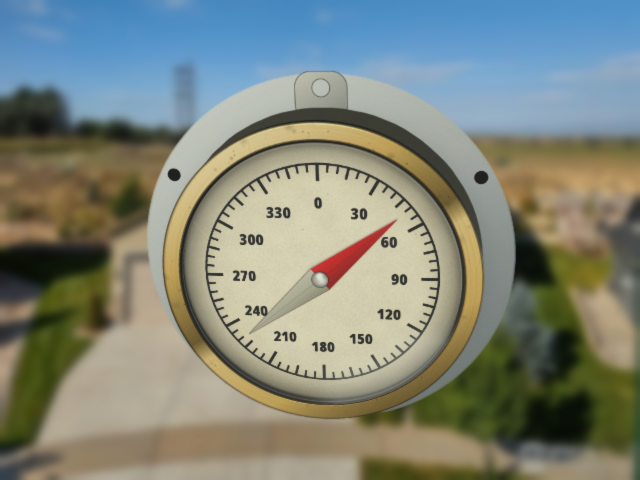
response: 50; °
